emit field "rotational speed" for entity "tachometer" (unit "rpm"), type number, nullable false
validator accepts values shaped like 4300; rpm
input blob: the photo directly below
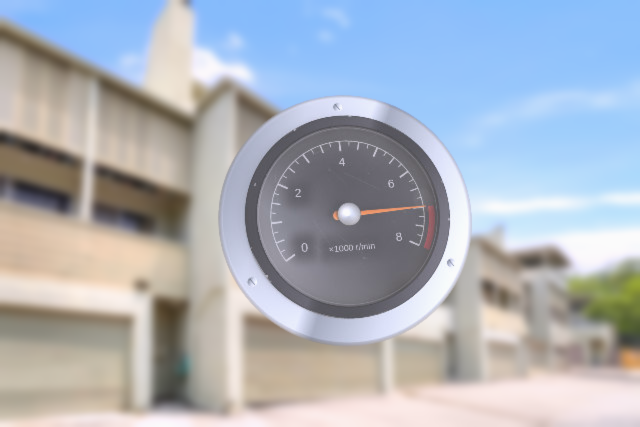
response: 7000; rpm
